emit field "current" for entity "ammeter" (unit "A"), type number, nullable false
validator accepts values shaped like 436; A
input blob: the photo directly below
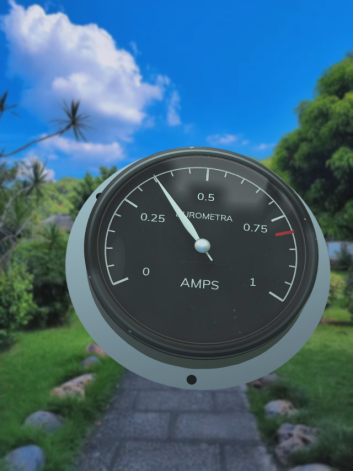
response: 0.35; A
